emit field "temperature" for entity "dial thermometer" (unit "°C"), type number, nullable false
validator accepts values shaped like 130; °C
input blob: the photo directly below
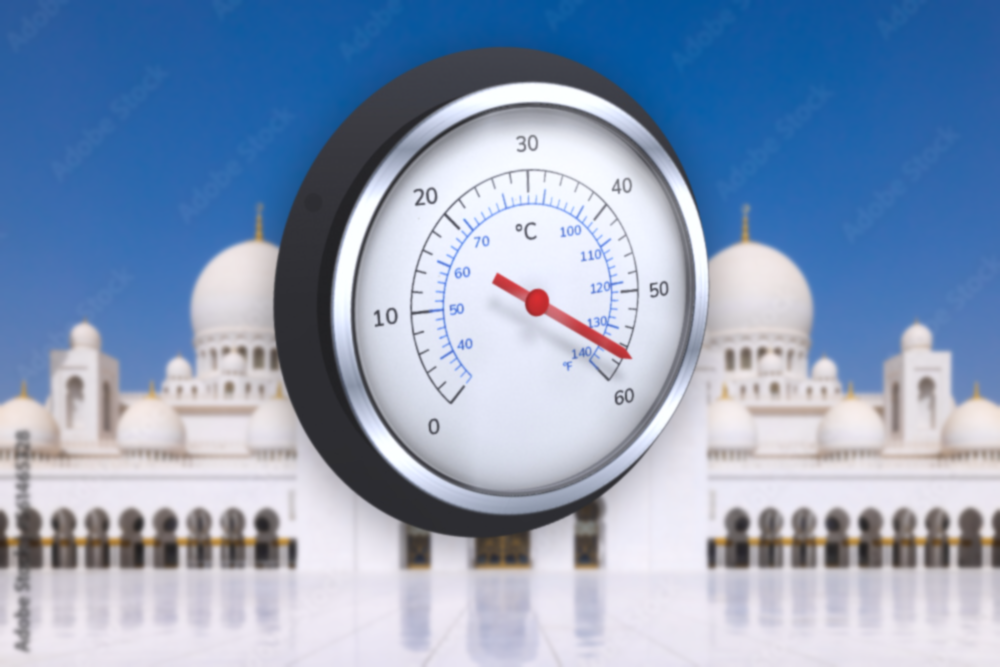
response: 57; °C
